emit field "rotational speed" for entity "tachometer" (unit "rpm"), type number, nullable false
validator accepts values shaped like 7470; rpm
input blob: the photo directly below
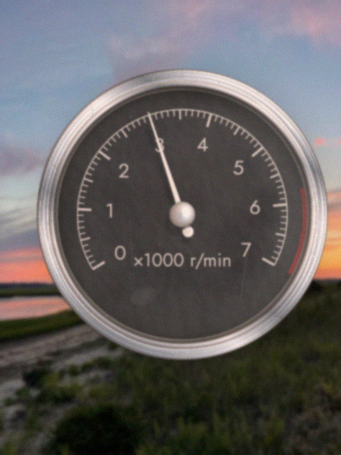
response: 3000; rpm
